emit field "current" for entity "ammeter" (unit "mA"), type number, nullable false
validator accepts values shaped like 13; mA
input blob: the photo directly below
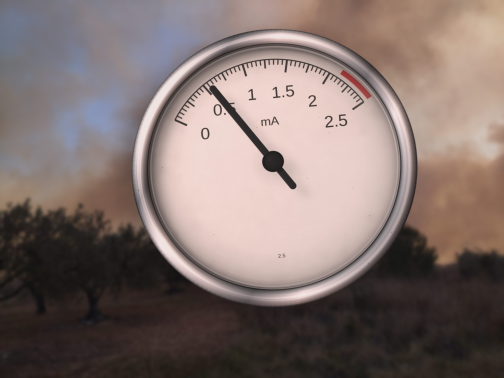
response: 0.55; mA
